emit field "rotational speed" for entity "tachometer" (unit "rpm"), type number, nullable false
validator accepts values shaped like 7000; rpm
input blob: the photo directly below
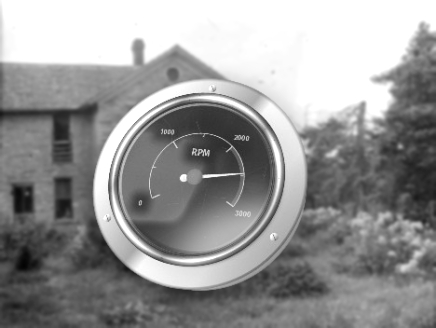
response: 2500; rpm
